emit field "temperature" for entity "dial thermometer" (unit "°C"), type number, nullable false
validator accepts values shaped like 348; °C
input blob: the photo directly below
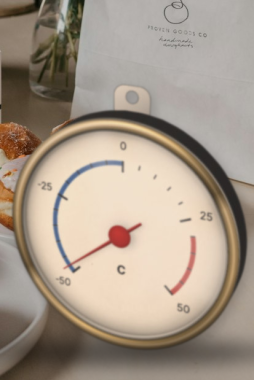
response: -47.5; °C
